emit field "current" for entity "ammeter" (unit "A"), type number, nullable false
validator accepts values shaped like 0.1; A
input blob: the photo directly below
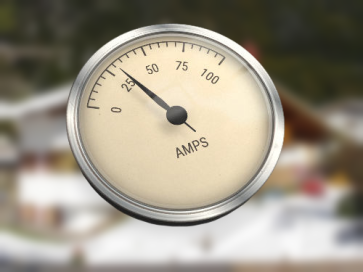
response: 30; A
